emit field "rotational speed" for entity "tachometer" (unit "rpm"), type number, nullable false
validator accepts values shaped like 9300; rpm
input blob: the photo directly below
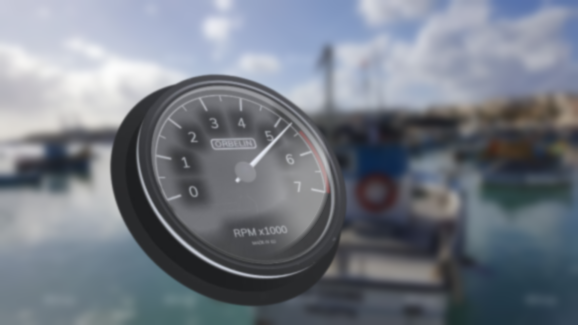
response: 5250; rpm
